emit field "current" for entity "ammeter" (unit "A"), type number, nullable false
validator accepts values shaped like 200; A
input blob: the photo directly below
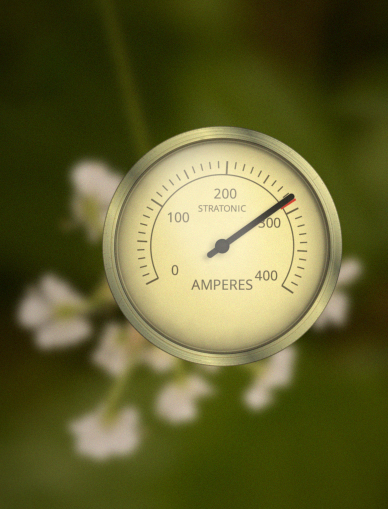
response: 285; A
